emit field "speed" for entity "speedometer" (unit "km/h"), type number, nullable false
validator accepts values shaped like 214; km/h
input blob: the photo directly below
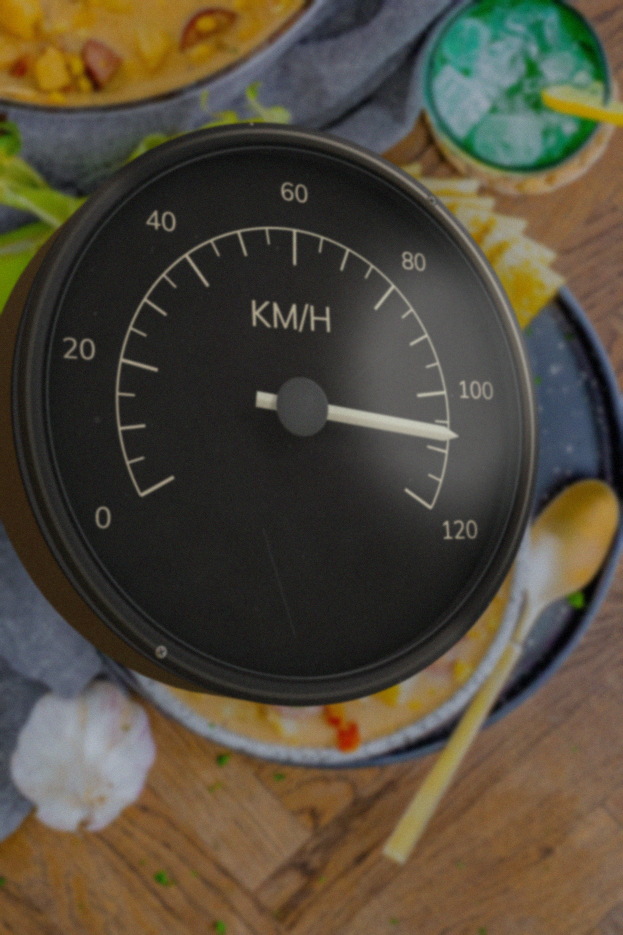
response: 107.5; km/h
